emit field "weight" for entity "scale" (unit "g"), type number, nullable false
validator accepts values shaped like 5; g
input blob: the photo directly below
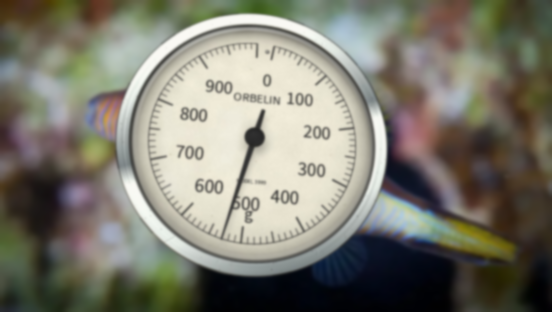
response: 530; g
